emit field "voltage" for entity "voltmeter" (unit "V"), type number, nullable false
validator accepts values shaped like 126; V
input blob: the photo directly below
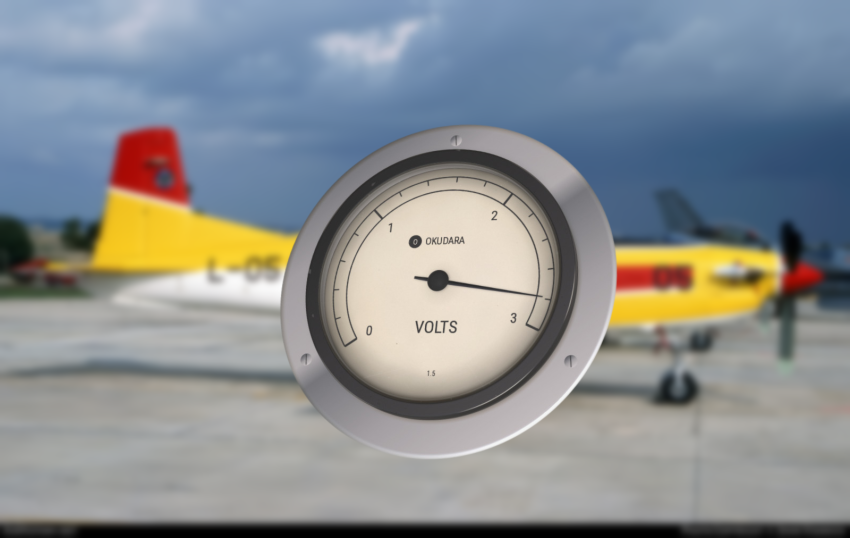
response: 2.8; V
